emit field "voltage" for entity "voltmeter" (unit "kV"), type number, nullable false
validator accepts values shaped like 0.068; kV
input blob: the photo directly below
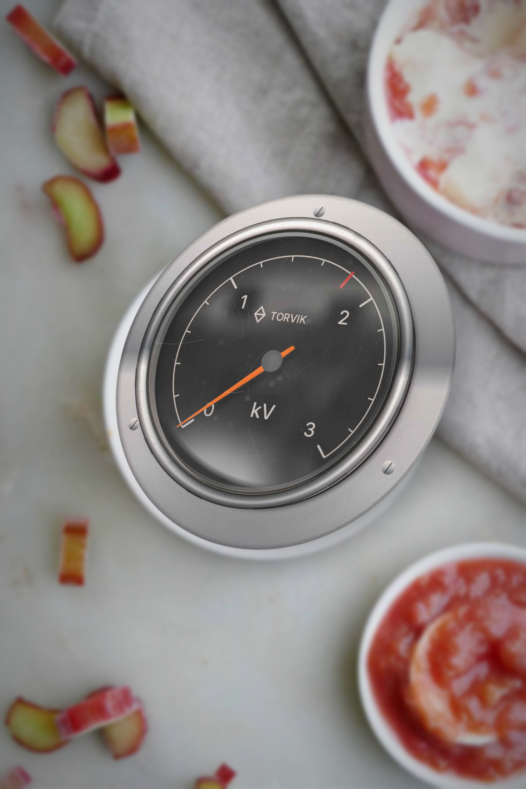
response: 0; kV
